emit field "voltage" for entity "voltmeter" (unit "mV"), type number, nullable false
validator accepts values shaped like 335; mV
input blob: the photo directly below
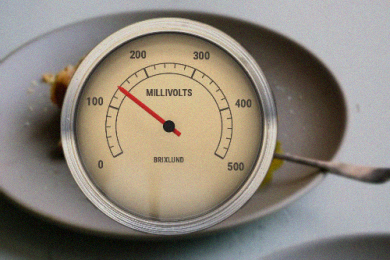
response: 140; mV
